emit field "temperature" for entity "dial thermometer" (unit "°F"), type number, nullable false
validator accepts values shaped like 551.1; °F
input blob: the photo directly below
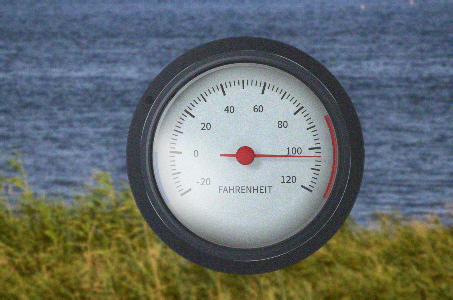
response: 104; °F
